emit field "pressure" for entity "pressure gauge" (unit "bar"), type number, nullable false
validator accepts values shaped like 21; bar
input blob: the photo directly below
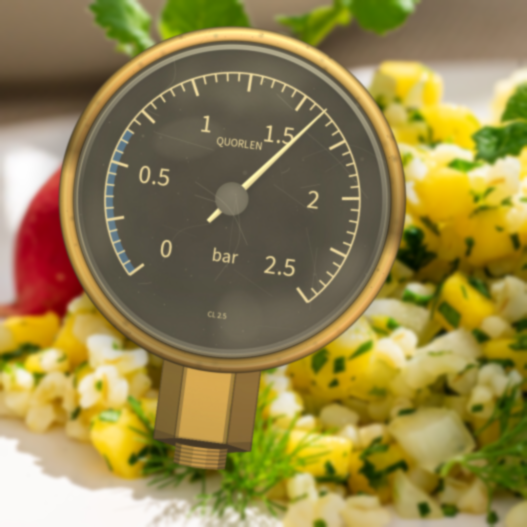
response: 1.6; bar
